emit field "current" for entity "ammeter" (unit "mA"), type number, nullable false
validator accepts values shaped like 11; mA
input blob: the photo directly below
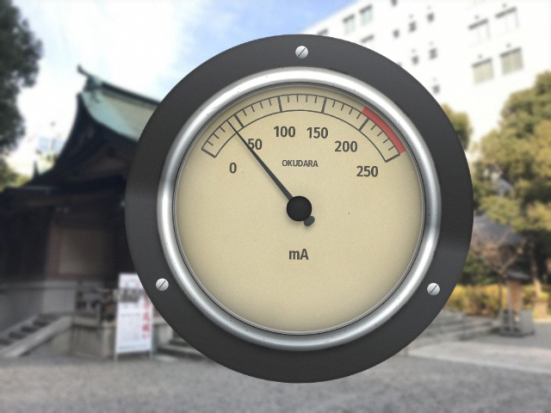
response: 40; mA
